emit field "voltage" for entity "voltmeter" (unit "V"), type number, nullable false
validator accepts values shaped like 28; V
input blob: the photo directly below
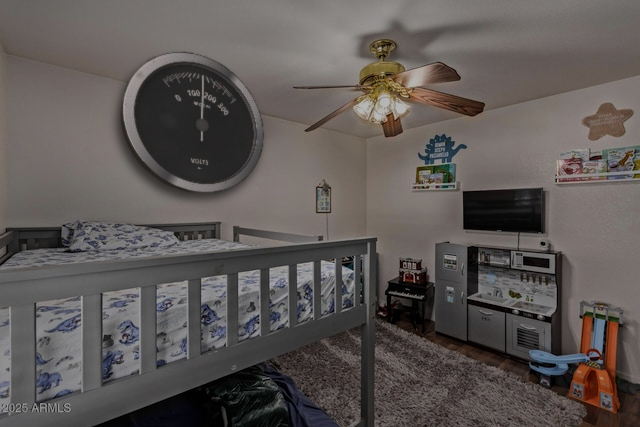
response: 150; V
